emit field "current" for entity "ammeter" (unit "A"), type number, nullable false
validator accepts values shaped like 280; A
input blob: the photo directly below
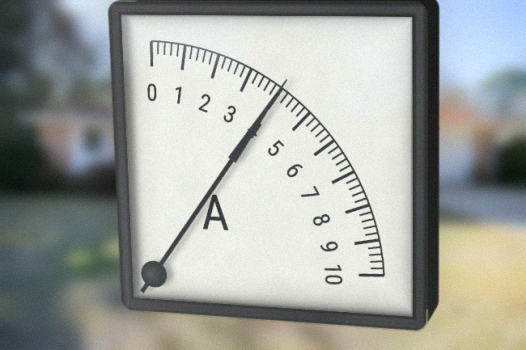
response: 4; A
